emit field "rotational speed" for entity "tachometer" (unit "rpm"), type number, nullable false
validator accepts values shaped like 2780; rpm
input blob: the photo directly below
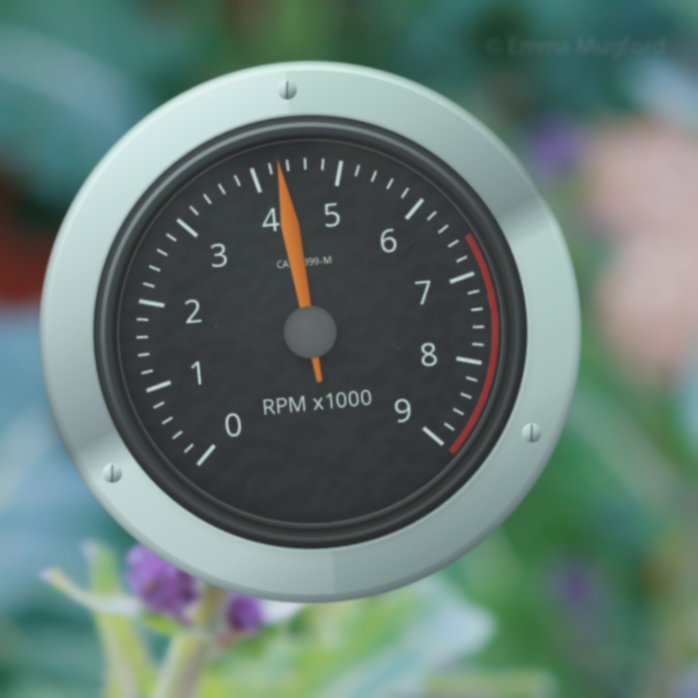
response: 4300; rpm
